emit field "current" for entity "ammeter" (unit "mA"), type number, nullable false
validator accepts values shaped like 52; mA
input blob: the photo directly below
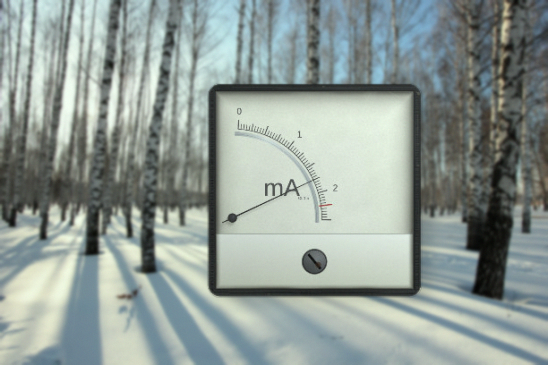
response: 1.75; mA
